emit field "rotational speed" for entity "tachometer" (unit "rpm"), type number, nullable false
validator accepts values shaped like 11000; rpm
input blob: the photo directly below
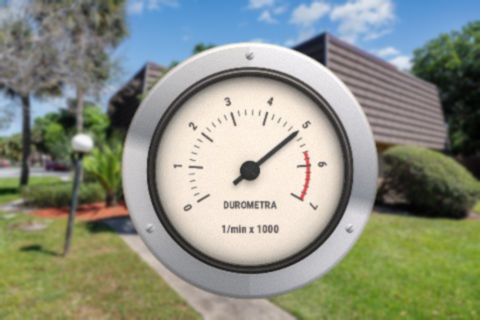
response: 5000; rpm
